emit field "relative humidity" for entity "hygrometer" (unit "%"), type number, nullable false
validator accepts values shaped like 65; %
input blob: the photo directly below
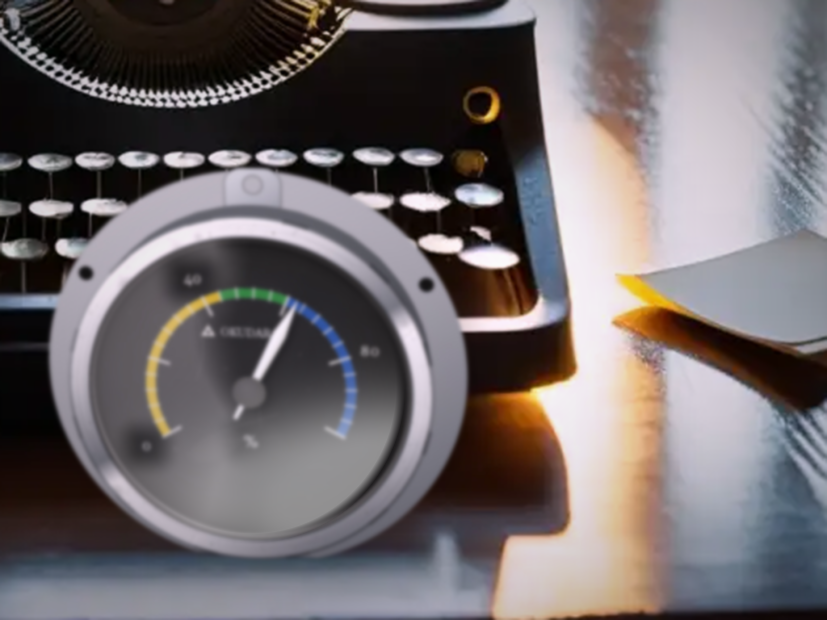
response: 62; %
